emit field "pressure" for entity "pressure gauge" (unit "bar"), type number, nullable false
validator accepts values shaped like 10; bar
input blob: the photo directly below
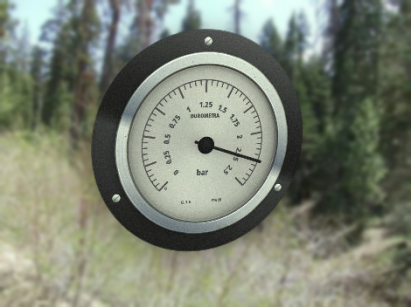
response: 2.25; bar
